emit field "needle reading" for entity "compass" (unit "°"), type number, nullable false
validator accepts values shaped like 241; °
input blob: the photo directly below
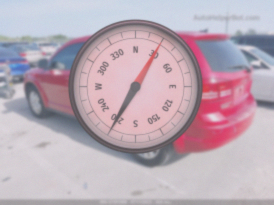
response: 30; °
